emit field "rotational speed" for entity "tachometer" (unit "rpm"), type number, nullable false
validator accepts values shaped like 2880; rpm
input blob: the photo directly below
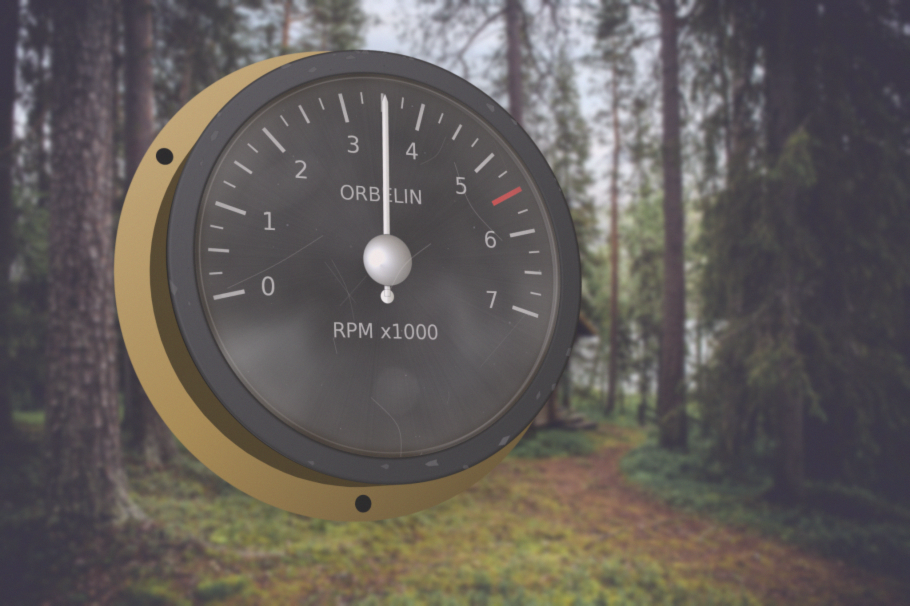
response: 3500; rpm
